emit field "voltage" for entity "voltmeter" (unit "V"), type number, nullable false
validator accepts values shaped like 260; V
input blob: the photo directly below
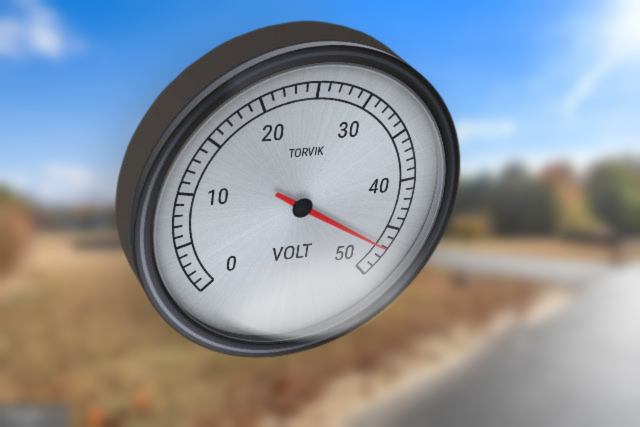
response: 47; V
